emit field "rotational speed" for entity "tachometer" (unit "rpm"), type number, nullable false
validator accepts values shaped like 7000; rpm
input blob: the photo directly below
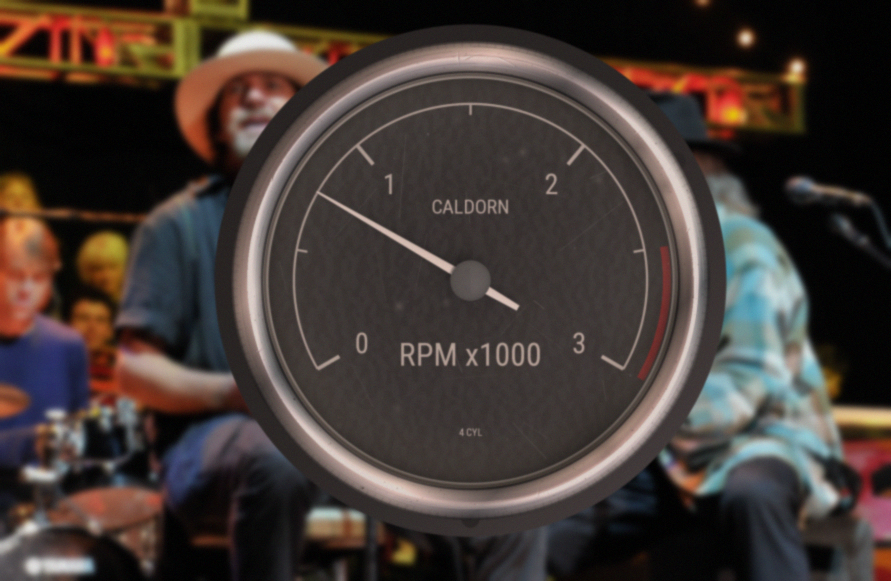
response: 750; rpm
